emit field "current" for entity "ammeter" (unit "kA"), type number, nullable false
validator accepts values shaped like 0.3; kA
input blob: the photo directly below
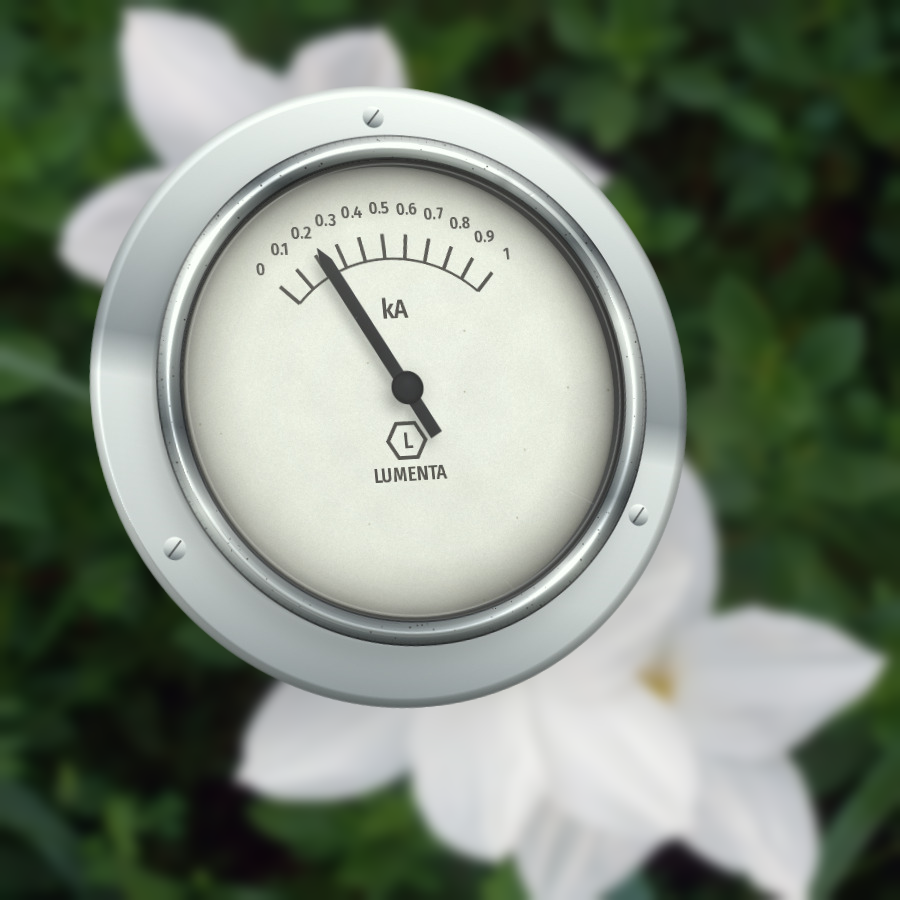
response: 0.2; kA
